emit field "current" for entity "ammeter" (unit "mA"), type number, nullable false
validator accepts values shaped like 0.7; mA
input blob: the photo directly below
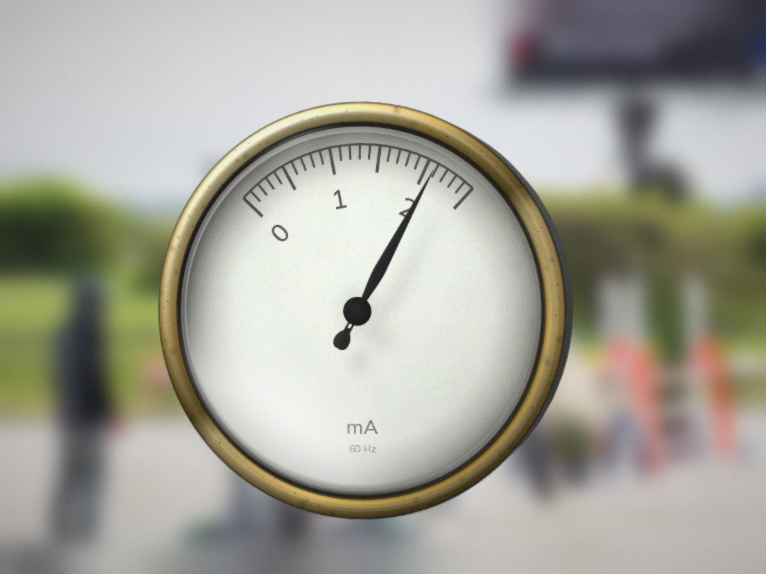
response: 2.1; mA
